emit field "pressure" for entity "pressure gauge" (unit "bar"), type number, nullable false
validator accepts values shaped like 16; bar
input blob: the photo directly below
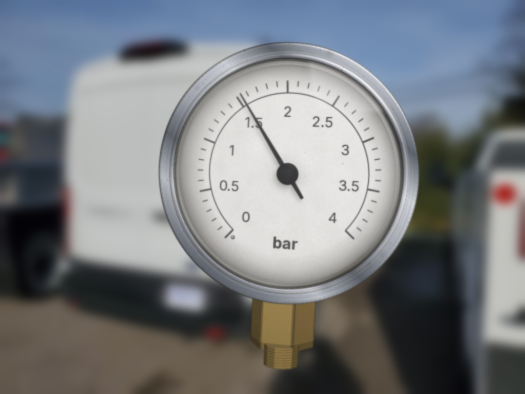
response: 1.55; bar
